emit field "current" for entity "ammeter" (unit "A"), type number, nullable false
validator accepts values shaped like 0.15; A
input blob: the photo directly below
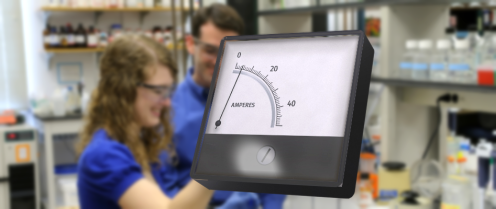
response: 5; A
